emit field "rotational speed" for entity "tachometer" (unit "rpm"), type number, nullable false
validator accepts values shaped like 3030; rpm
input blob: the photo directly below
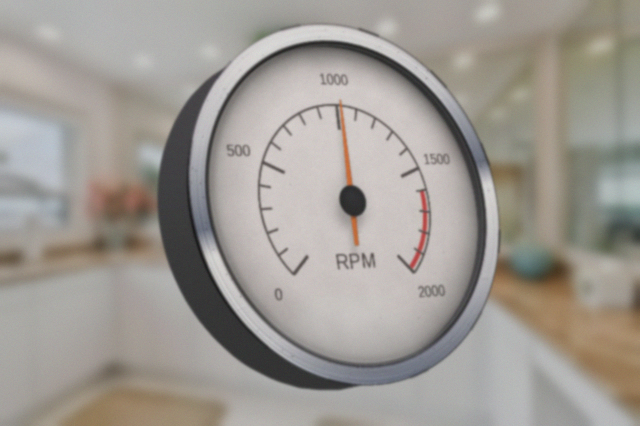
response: 1000; rpm
